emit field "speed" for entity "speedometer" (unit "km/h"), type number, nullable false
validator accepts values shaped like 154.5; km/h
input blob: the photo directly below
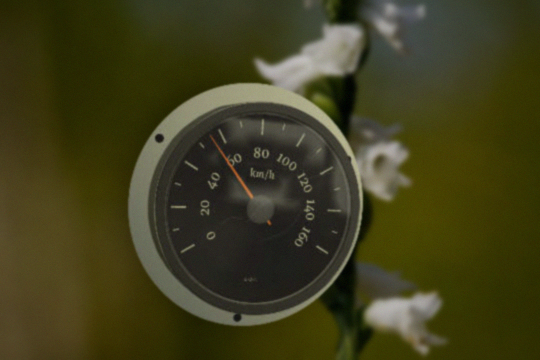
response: 55; km/h
